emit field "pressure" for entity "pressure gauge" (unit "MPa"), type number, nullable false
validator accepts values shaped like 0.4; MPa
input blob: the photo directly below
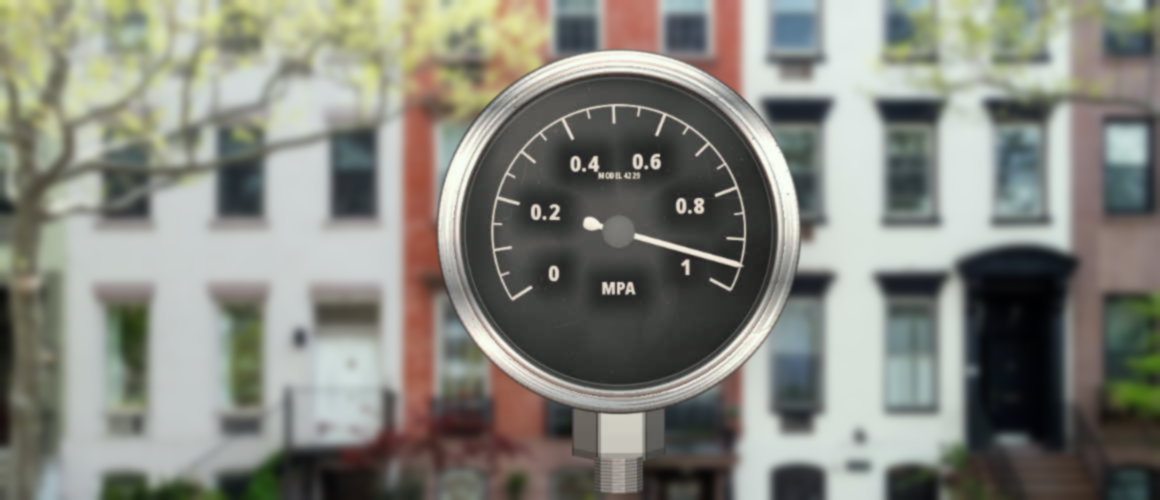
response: 0.95; MPa
